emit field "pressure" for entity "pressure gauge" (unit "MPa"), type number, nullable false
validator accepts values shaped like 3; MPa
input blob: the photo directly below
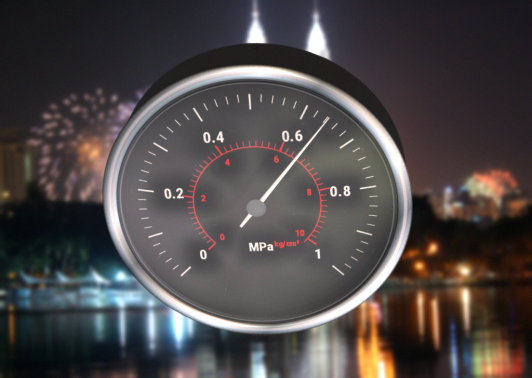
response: 0.64; MPa
